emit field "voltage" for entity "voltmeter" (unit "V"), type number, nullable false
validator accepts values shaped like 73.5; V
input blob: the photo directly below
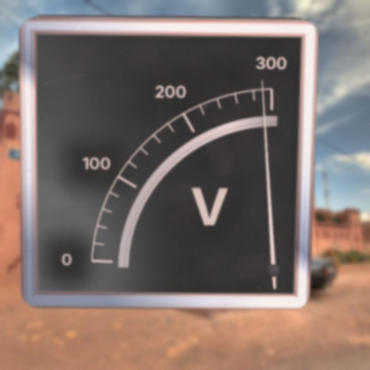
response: 290; V
